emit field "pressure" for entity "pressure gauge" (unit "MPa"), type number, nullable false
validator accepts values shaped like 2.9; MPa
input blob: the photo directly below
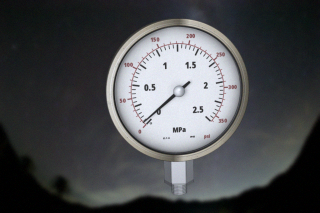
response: 0.05; MPa
